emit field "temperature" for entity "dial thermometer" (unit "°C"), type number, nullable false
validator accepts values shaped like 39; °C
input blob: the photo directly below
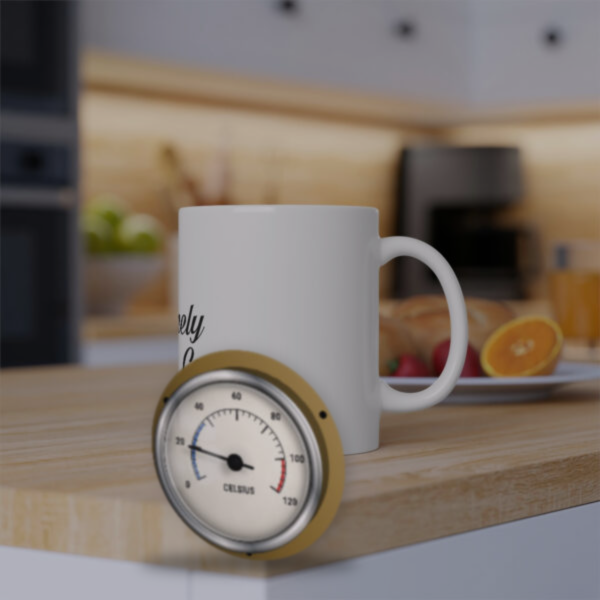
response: 20; °C
